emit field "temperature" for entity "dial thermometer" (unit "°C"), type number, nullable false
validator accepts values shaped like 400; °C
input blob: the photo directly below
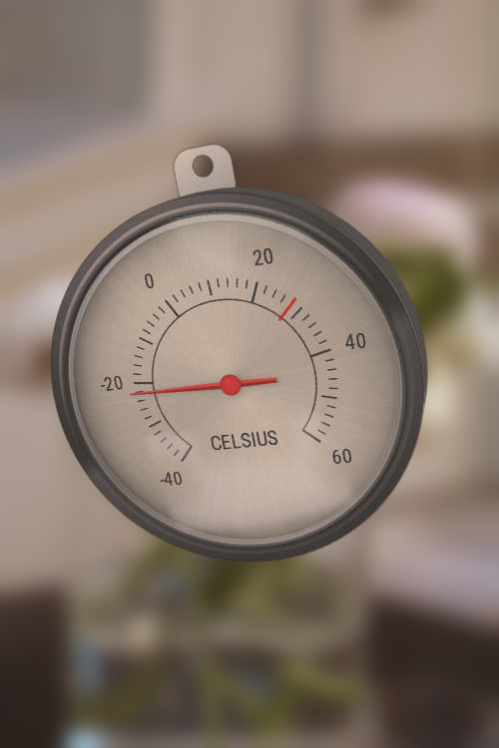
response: -22; °C
